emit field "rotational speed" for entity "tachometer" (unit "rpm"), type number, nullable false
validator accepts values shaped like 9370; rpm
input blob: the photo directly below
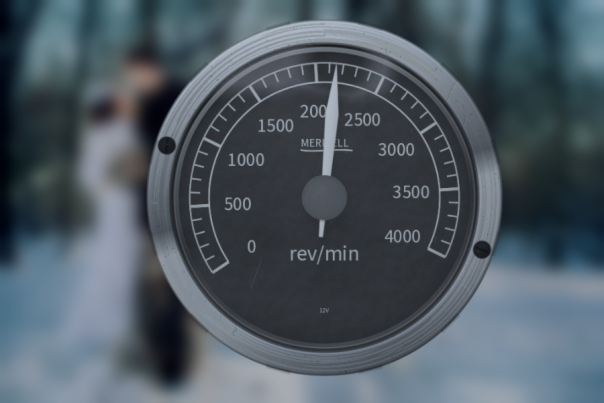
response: 2150; rpm
